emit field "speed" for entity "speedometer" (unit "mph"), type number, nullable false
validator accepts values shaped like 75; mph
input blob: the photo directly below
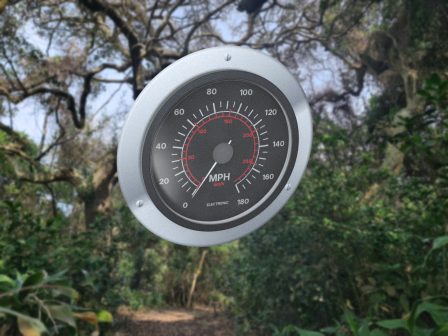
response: 0; mph
